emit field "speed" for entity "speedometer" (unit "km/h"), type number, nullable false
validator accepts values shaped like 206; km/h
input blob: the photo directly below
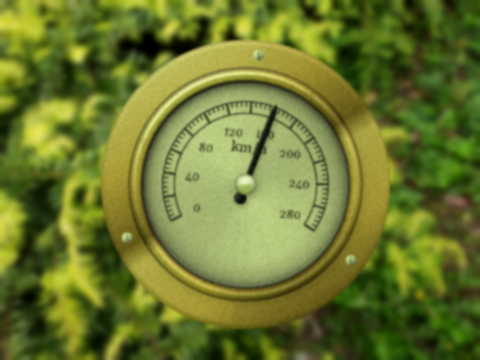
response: 160; km/h
